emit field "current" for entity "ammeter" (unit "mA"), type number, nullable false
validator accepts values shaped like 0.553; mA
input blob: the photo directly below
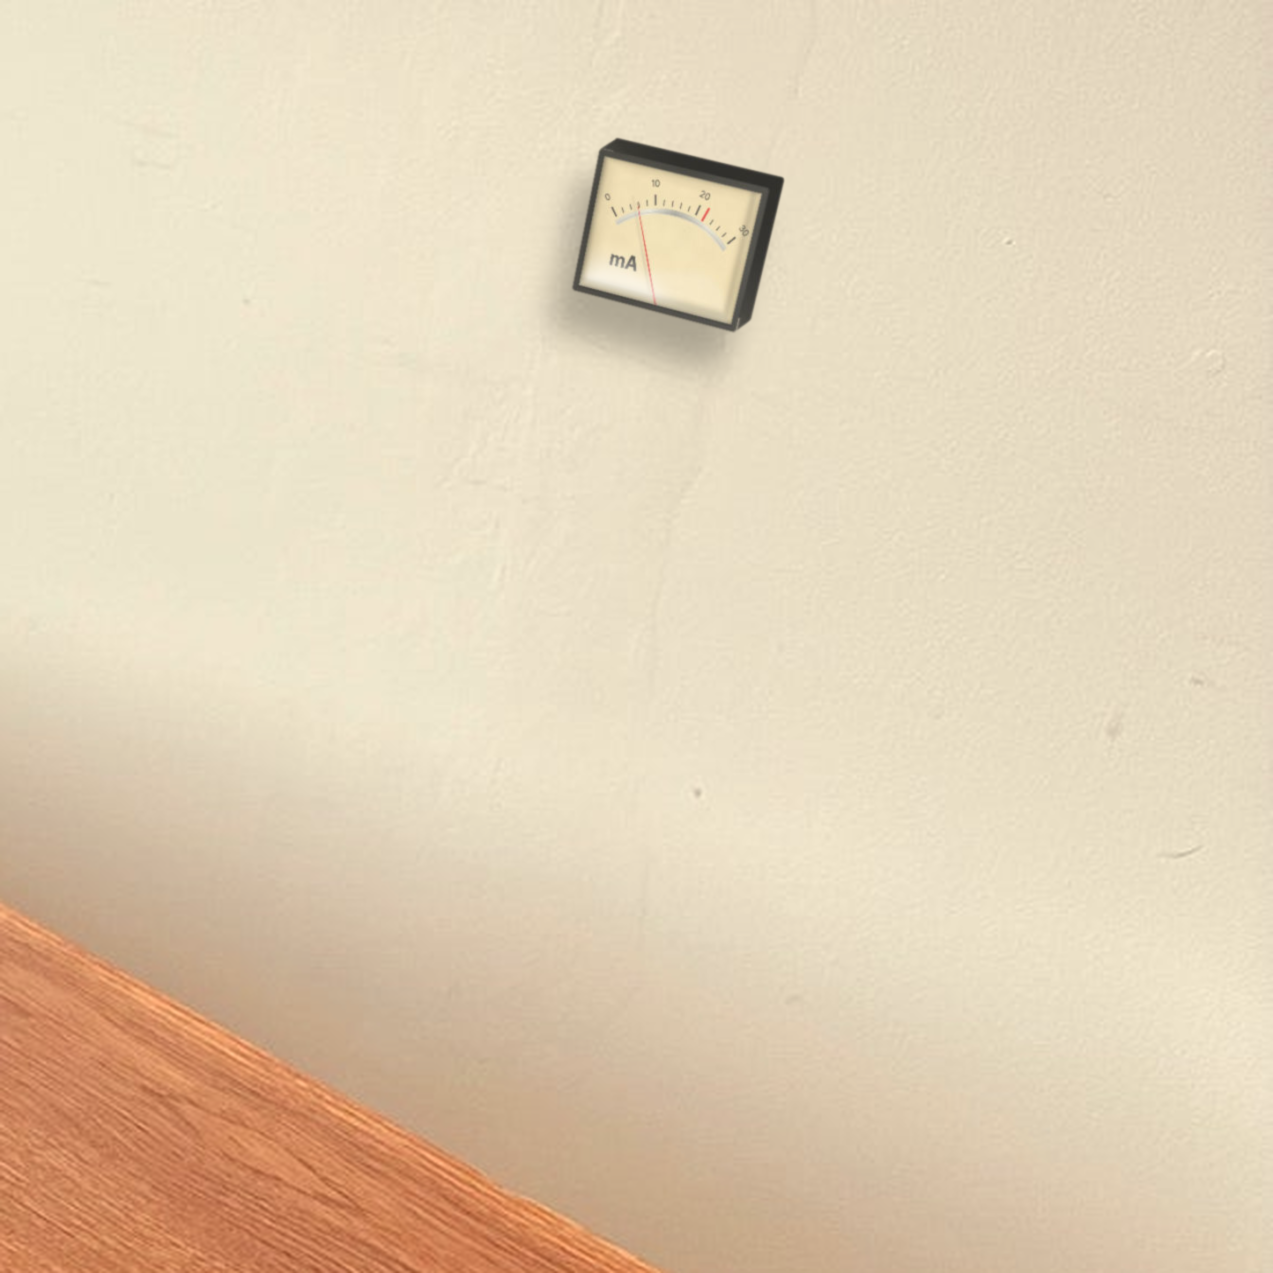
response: 6; mA
